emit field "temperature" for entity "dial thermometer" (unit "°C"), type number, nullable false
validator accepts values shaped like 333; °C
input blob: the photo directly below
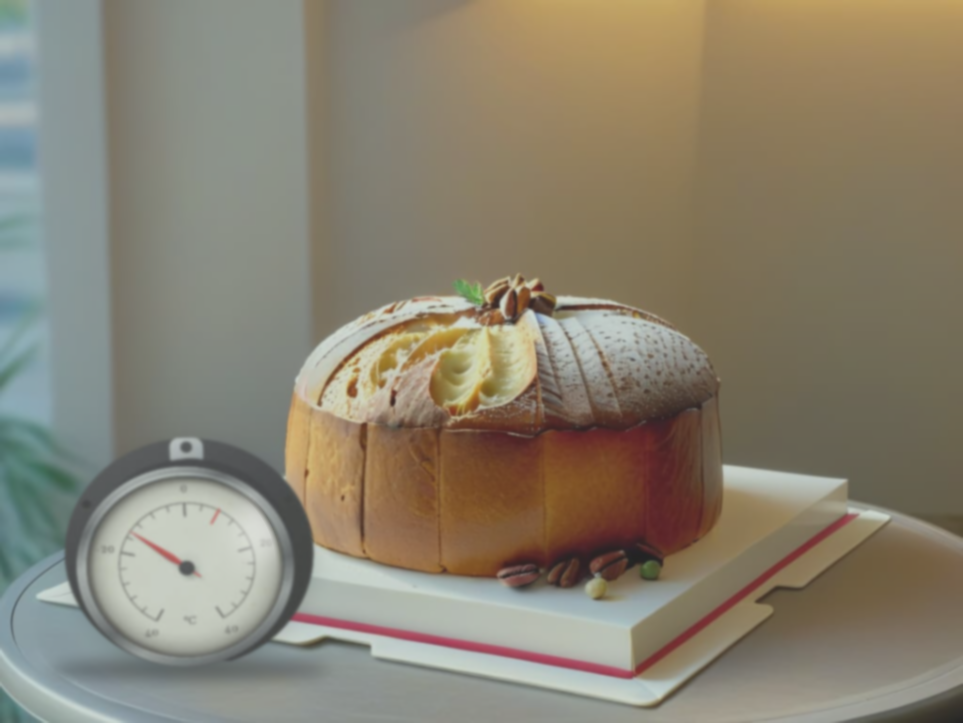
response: -14; °C
